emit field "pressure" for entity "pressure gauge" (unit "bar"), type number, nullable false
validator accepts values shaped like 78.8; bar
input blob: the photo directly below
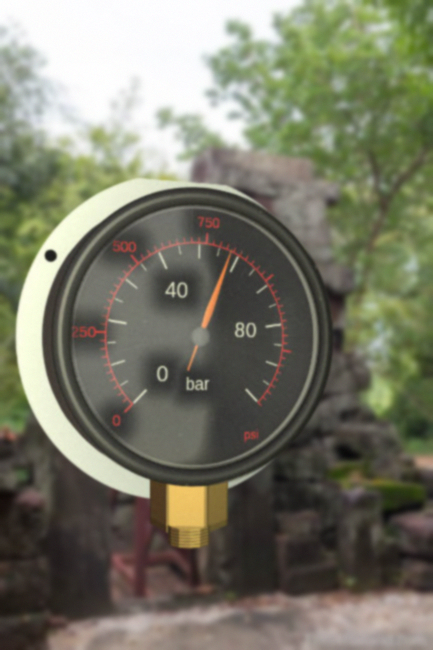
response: 57.5; bar
